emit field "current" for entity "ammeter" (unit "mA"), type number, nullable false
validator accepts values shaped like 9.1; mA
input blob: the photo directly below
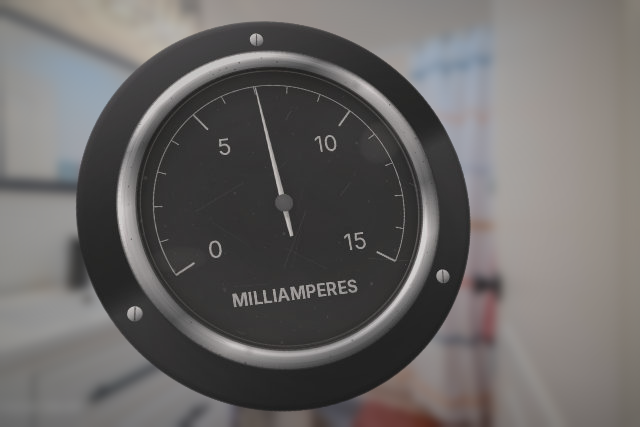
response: 7; mA
